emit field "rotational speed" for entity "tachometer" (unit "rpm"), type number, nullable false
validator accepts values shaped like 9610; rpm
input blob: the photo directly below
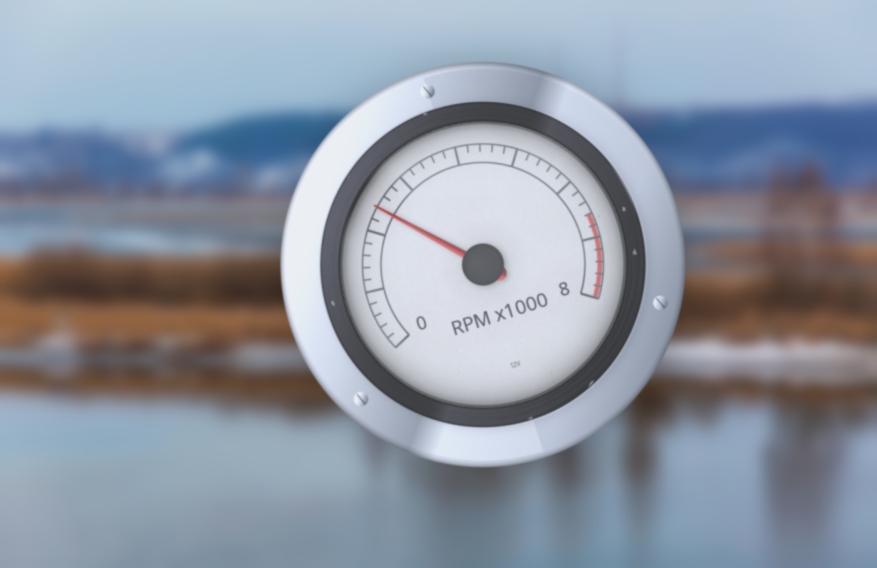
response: 2400; rpm
